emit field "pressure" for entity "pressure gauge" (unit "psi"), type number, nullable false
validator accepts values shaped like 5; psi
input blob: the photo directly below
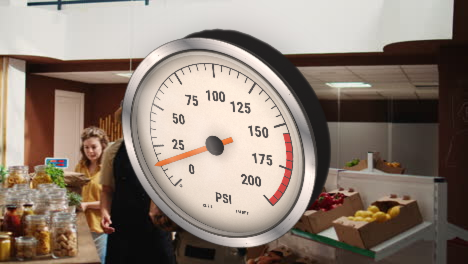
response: 15; psi
